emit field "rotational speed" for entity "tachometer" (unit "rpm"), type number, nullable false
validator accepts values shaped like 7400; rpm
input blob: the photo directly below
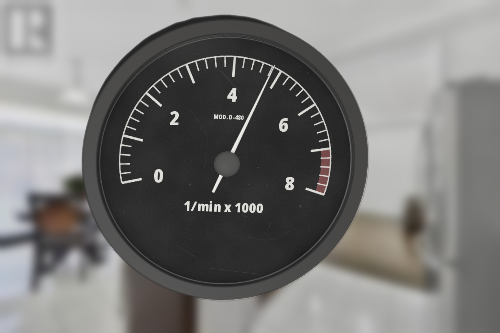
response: 4800; rpm
